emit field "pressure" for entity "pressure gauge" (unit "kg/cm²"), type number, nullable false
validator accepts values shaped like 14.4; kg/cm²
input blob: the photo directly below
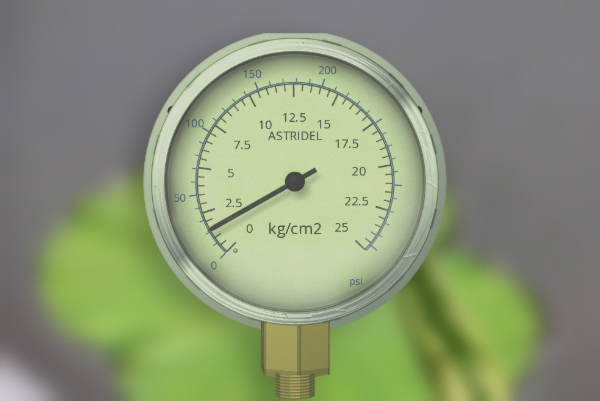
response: 1.5; kg/cm²
